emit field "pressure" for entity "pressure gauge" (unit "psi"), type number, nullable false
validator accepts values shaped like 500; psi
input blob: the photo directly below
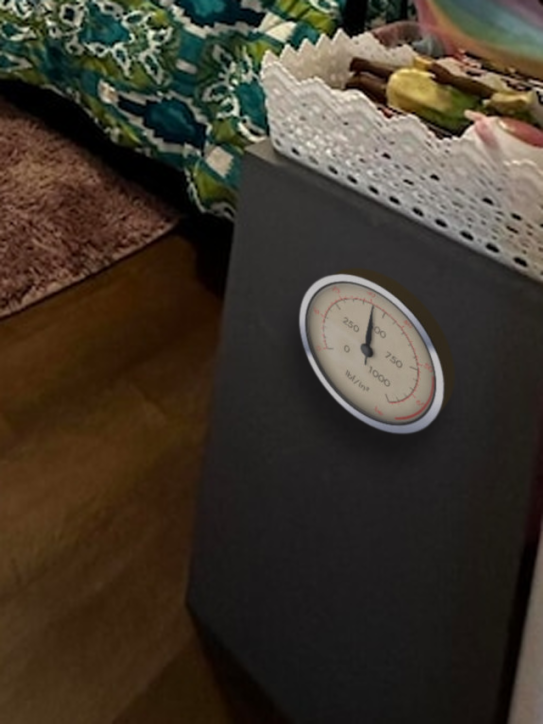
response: 450; psi
